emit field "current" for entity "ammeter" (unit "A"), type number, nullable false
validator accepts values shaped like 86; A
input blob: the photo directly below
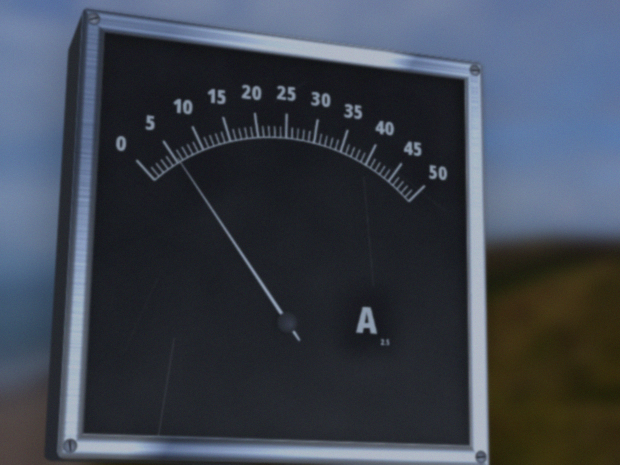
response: 5; A
